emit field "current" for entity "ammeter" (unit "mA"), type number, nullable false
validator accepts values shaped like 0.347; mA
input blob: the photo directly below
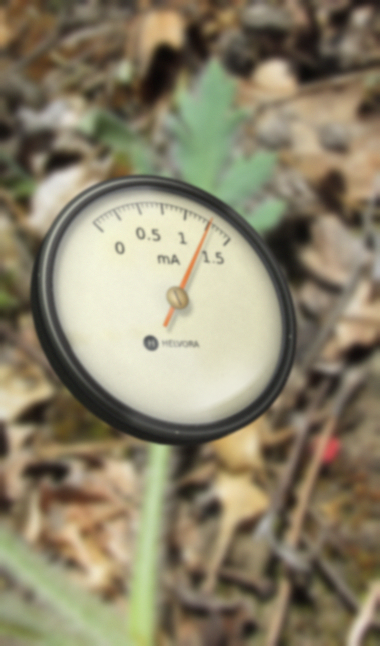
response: 1.25; mA
